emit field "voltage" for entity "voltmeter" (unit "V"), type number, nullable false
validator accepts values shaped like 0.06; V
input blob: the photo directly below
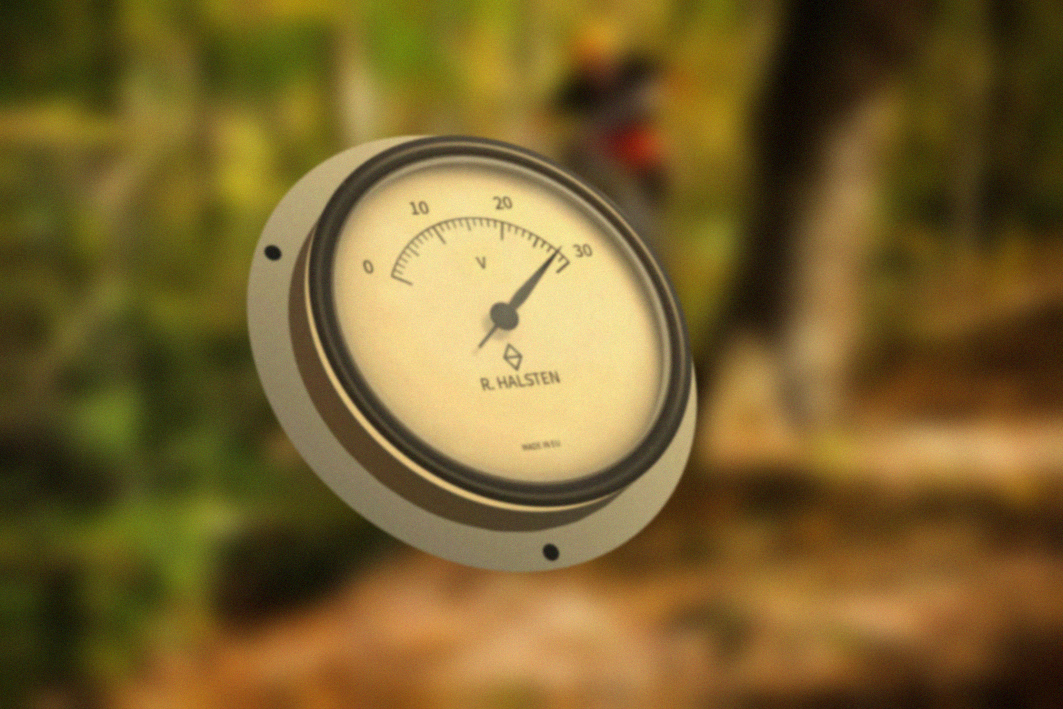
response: 28; V
